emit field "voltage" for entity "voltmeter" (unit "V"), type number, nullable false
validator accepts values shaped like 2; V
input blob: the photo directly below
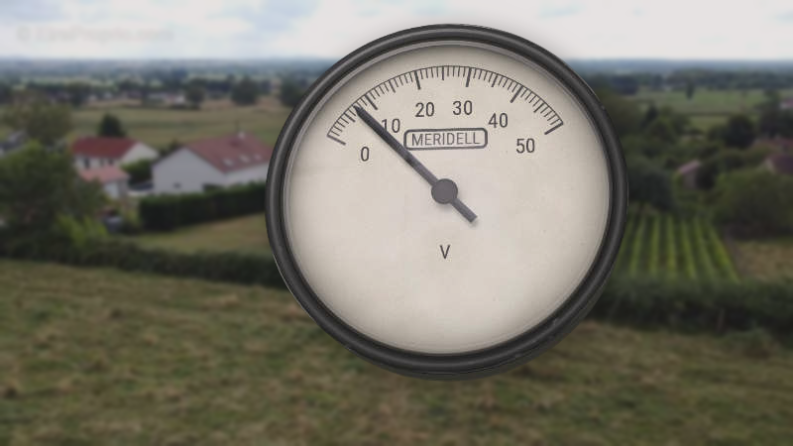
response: 7; V
